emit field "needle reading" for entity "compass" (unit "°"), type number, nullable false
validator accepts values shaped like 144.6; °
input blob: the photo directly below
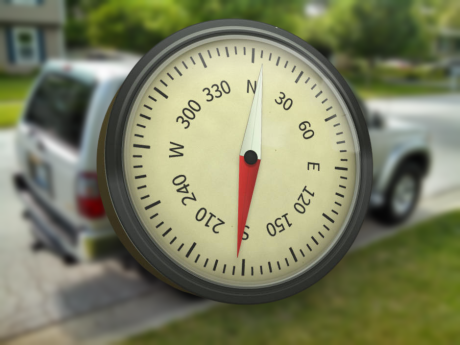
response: 185; °
